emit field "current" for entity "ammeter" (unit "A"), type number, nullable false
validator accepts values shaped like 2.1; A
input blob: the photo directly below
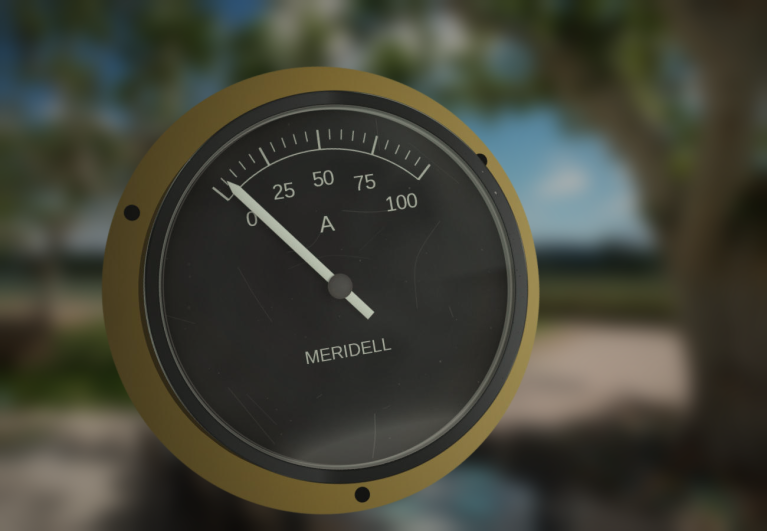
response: 5; A
